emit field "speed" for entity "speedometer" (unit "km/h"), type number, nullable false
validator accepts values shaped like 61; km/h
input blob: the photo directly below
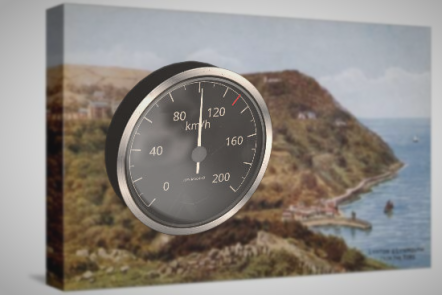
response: 100; km/h
